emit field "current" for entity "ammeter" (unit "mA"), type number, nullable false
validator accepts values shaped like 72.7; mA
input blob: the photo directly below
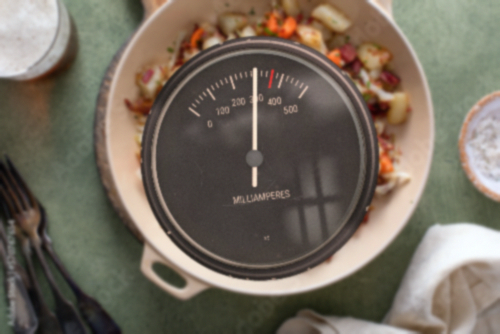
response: 300; mA
